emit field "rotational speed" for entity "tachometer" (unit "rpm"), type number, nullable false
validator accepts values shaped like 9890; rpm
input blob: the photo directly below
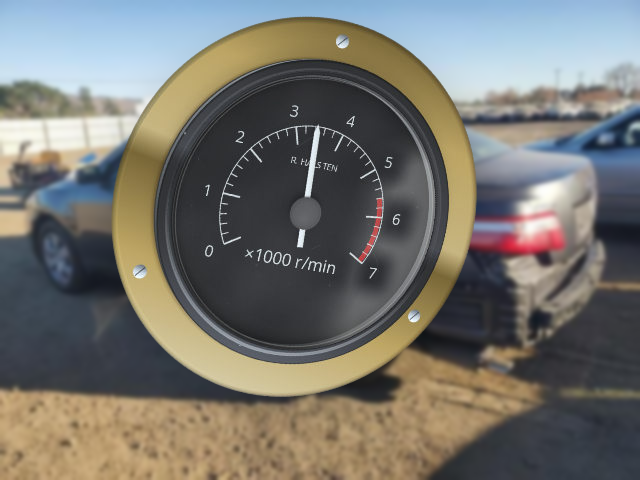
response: 3400; rpm
